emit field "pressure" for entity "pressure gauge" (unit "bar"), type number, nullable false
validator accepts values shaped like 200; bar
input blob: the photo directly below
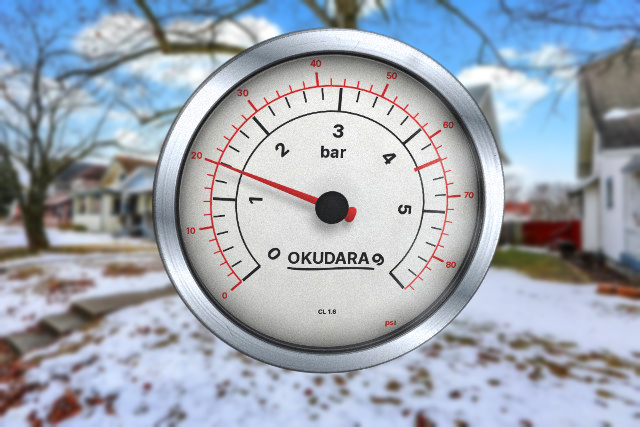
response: 1.4; bar
